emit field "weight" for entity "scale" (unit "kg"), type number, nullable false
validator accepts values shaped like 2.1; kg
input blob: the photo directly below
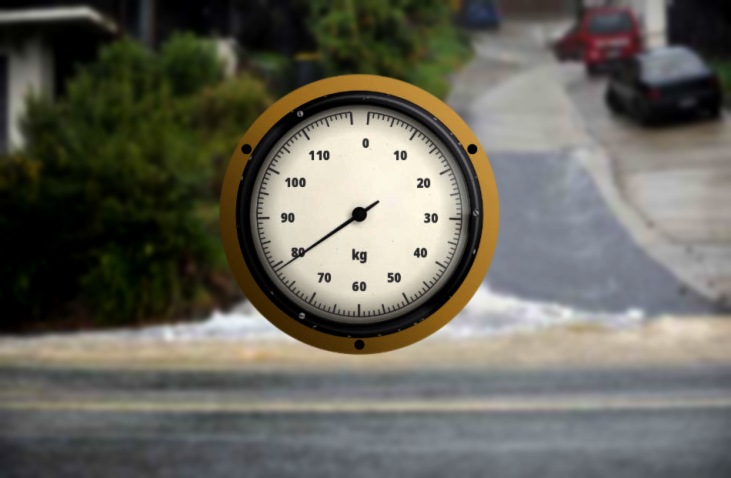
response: 79; kg
